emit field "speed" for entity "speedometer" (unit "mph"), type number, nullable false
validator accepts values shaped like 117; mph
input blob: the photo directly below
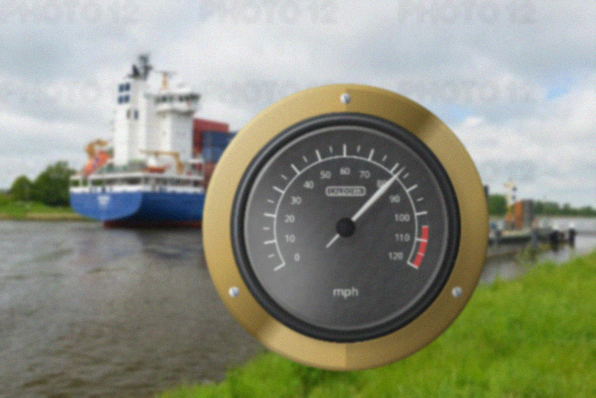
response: 82.5; mph
